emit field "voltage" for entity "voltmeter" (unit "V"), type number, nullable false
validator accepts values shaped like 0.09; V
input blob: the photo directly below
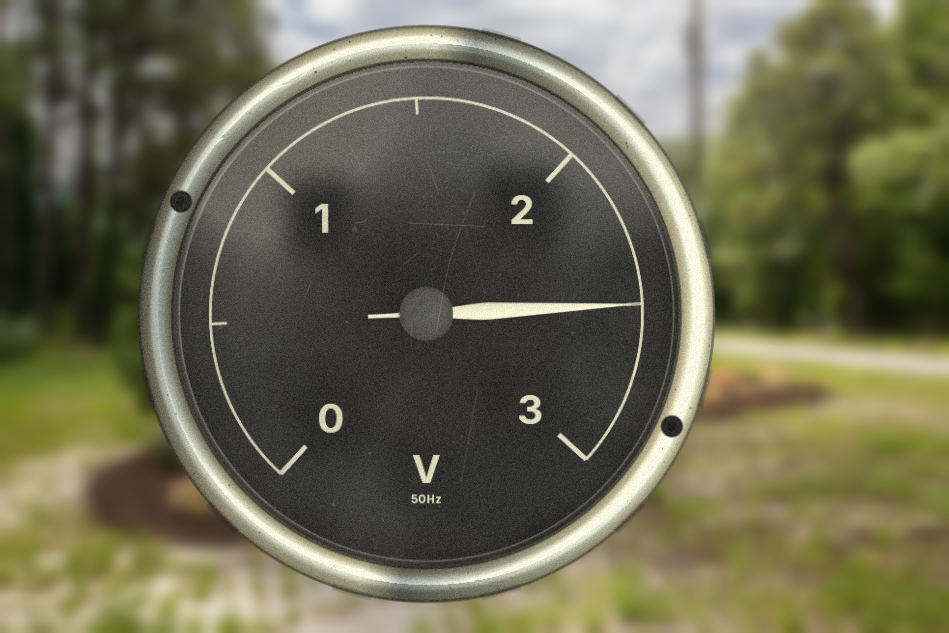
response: 2.5; V
